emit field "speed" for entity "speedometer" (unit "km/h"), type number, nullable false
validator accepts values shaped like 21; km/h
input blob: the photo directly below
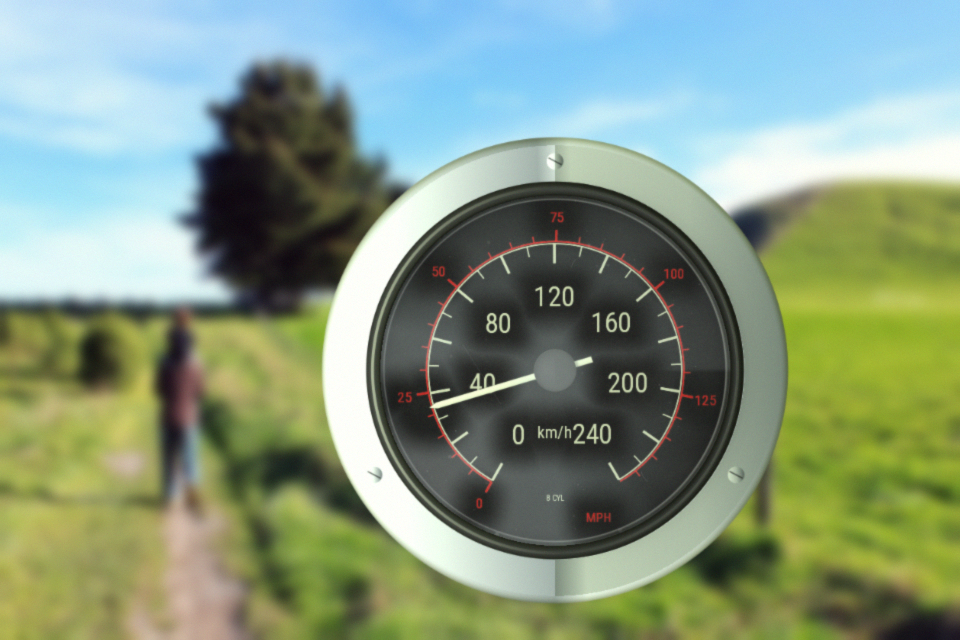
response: 35; km/h
